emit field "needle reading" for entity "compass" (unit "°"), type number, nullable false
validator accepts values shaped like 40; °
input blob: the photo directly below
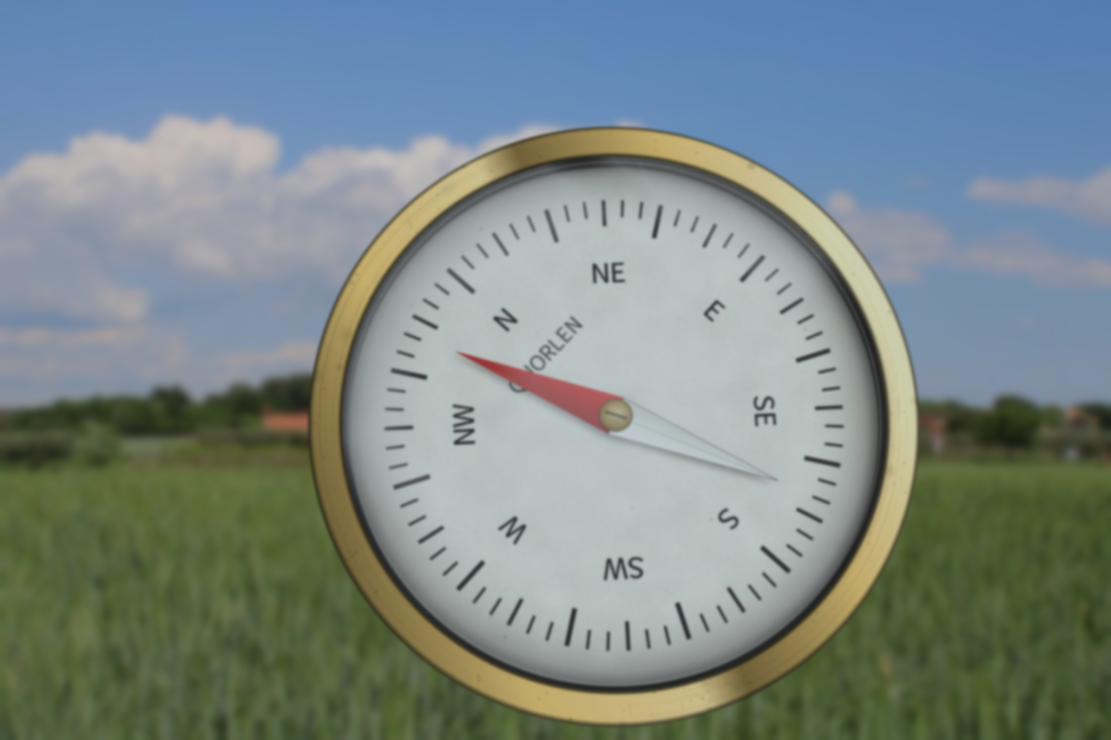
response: 340; °
